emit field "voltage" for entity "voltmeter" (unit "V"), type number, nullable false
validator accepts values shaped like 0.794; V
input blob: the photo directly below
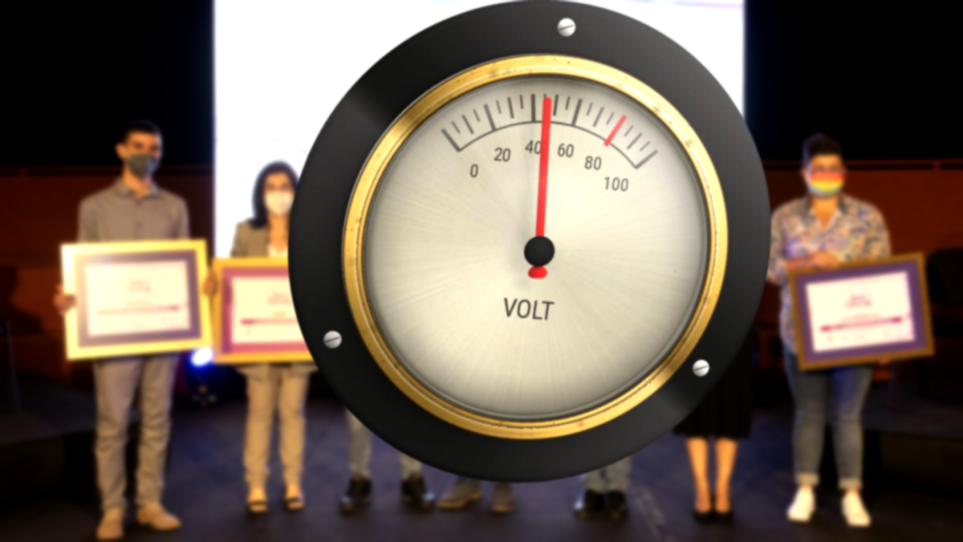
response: 45; V
